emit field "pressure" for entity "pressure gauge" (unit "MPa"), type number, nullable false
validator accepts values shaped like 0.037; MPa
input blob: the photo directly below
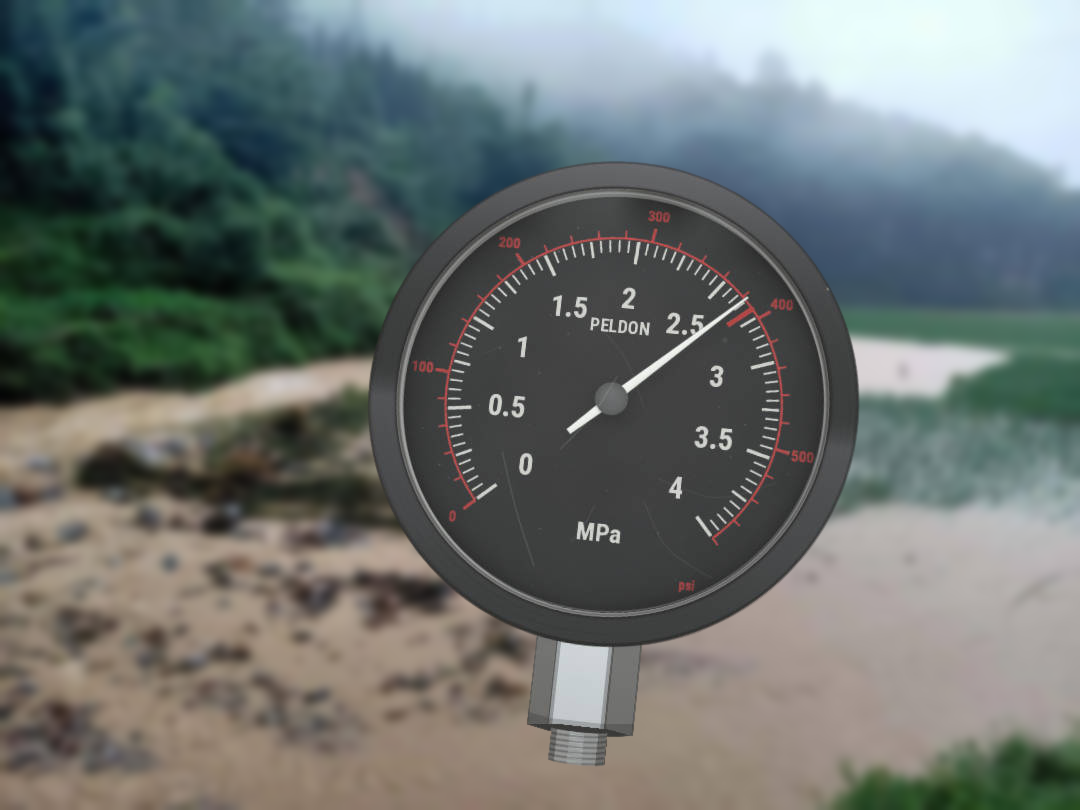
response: 2.65; MPa
